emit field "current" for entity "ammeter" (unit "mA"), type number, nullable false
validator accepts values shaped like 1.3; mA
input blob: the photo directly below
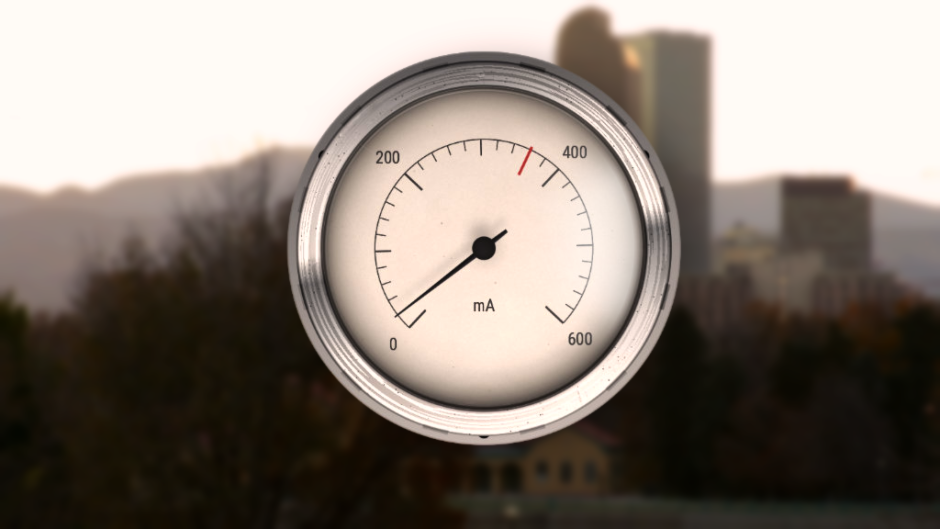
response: 20; mA
